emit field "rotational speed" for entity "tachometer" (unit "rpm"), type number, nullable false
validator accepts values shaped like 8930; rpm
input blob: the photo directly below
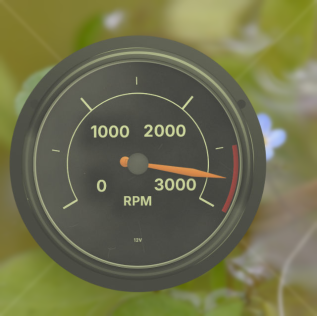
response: 2750; rpm
